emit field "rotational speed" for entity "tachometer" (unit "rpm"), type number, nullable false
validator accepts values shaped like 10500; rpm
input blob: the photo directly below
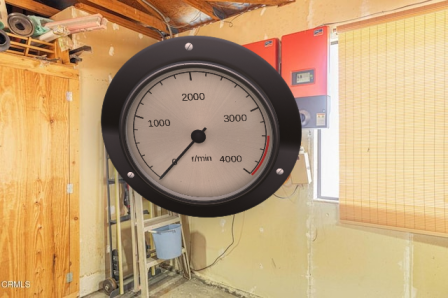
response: 0; rpm
